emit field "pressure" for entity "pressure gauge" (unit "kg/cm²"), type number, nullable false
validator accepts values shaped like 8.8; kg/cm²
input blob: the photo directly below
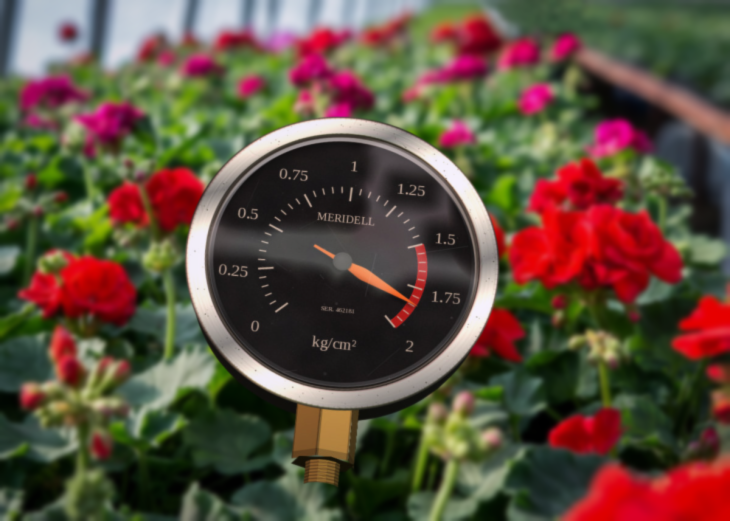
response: 1.85; kg/cm²
